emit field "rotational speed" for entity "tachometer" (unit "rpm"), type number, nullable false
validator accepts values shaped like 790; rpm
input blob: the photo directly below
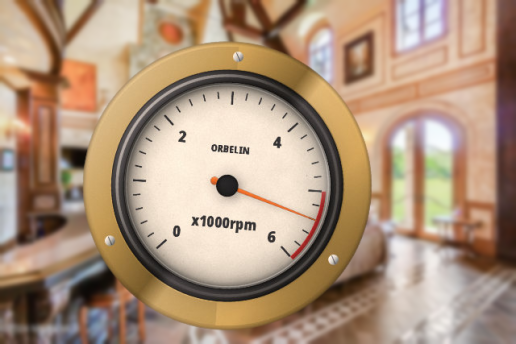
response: 5400; rpm
